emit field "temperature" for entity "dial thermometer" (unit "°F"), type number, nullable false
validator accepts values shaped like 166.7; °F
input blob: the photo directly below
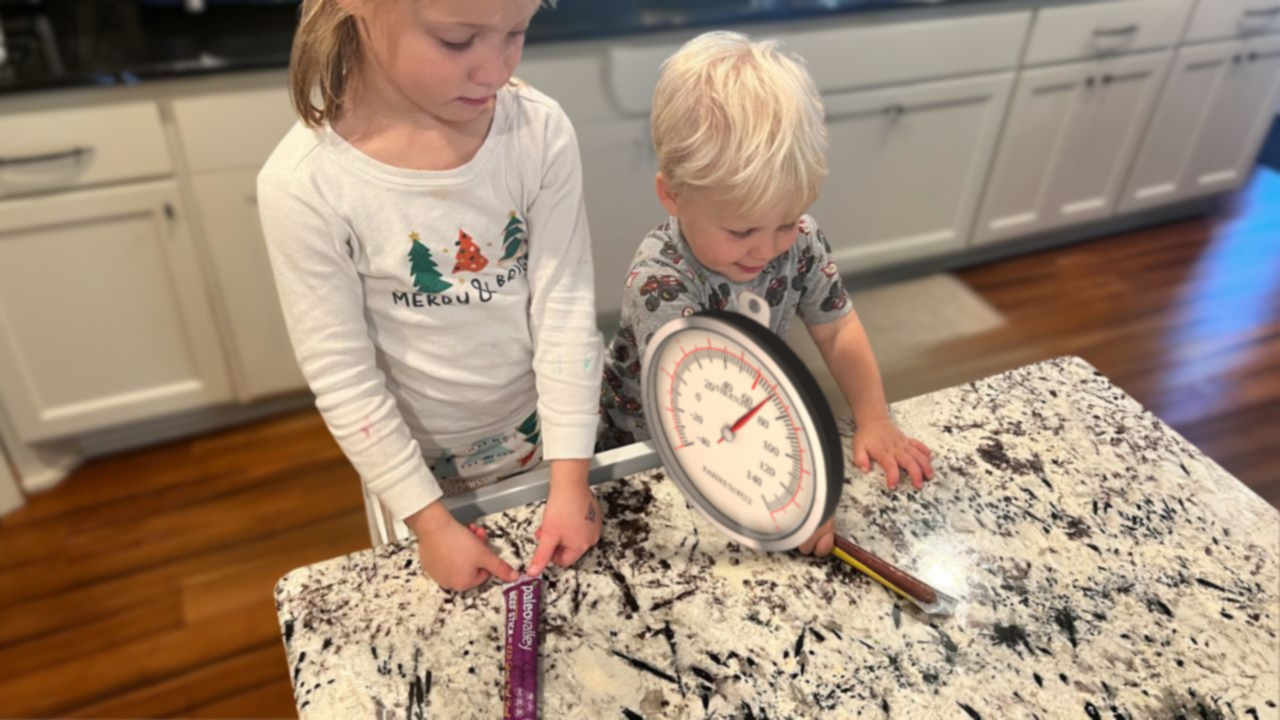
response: 70; °F
